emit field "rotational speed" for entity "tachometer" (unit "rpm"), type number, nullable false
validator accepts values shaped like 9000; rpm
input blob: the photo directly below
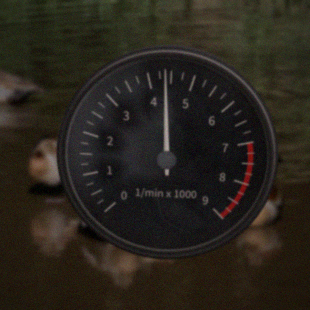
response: 4375; rpm
